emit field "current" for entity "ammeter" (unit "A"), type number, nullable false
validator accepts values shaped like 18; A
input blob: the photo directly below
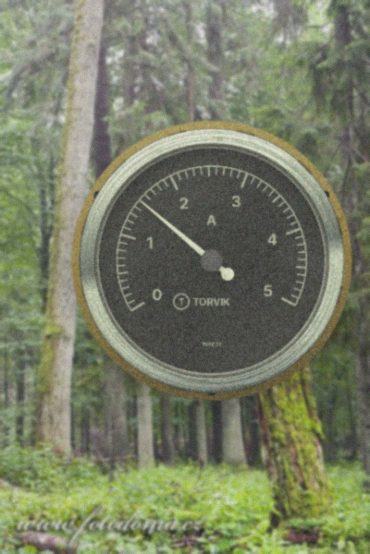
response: 1.5; A
